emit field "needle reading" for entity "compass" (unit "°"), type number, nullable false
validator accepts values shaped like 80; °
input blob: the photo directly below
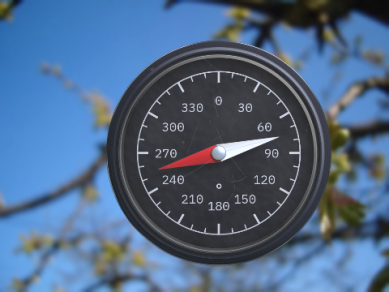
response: 255; °
